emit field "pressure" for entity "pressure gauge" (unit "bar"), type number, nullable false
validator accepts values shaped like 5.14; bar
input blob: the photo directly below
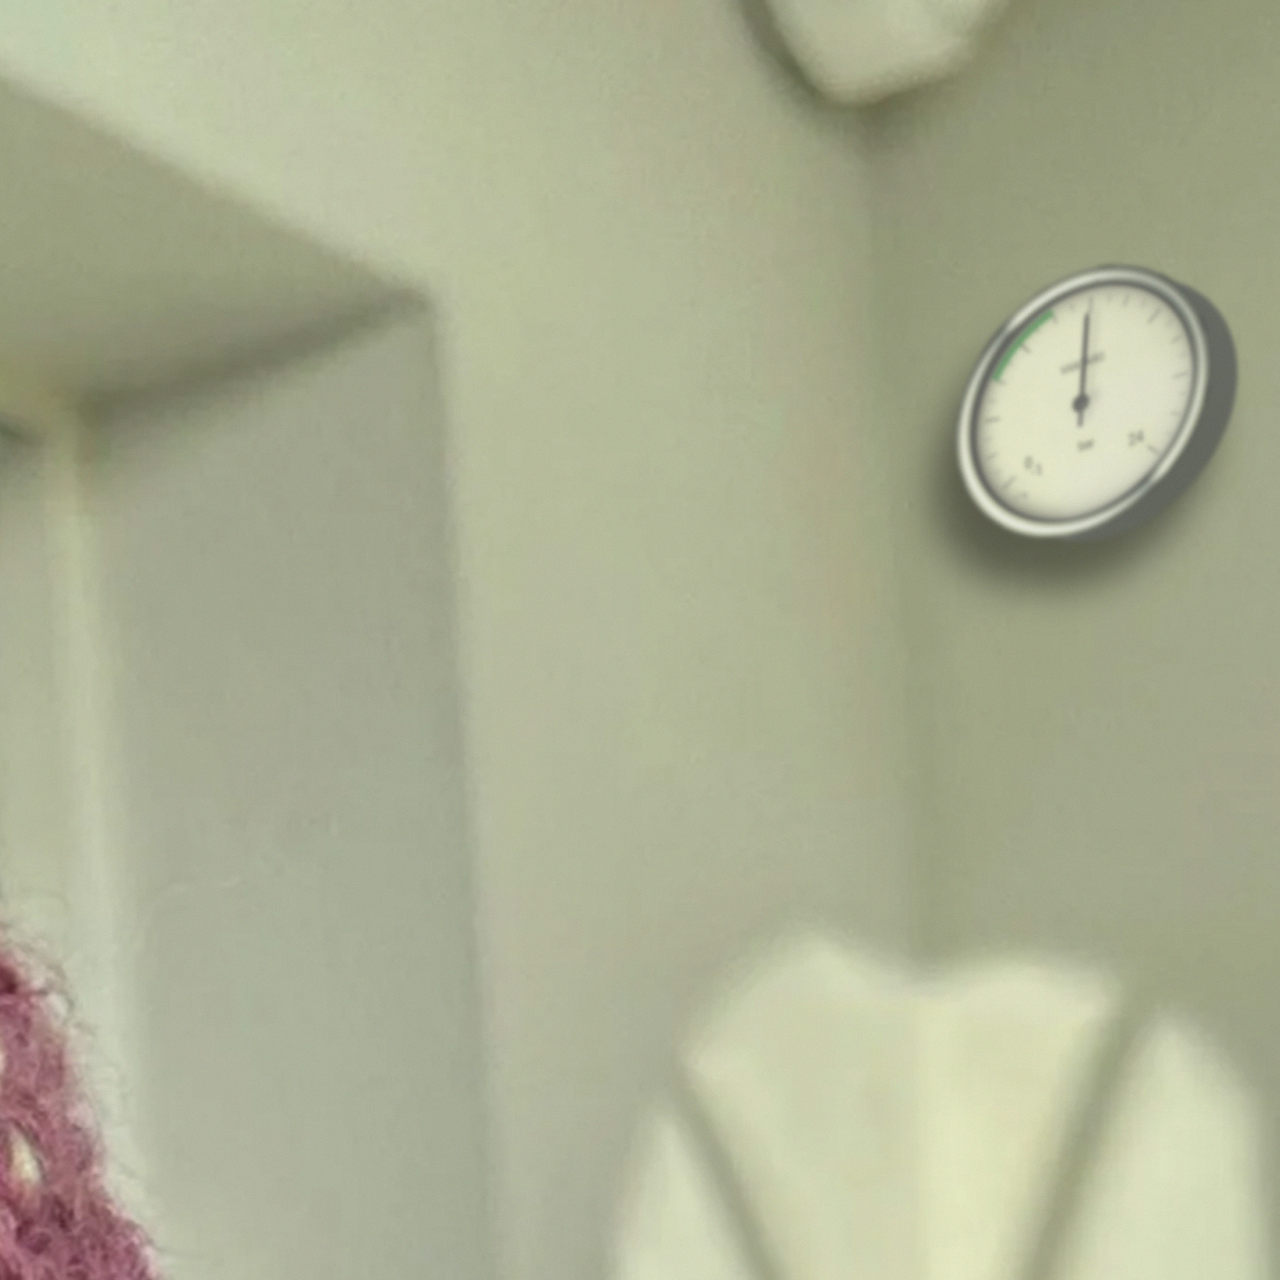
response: 12; bar
